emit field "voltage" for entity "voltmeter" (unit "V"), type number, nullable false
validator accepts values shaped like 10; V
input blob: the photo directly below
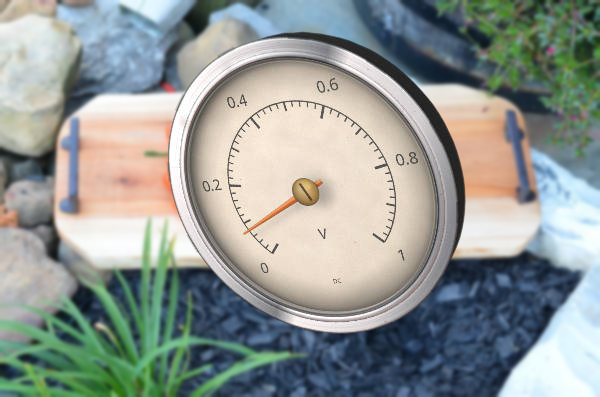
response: 0.08; V
